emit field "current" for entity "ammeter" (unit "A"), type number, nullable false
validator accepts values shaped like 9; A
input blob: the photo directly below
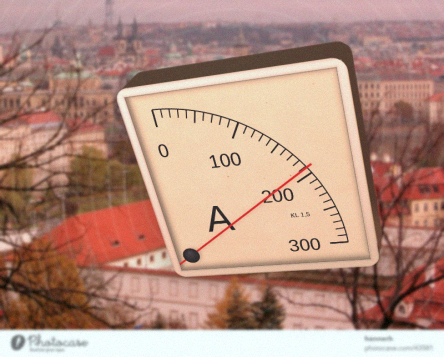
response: 190; A
